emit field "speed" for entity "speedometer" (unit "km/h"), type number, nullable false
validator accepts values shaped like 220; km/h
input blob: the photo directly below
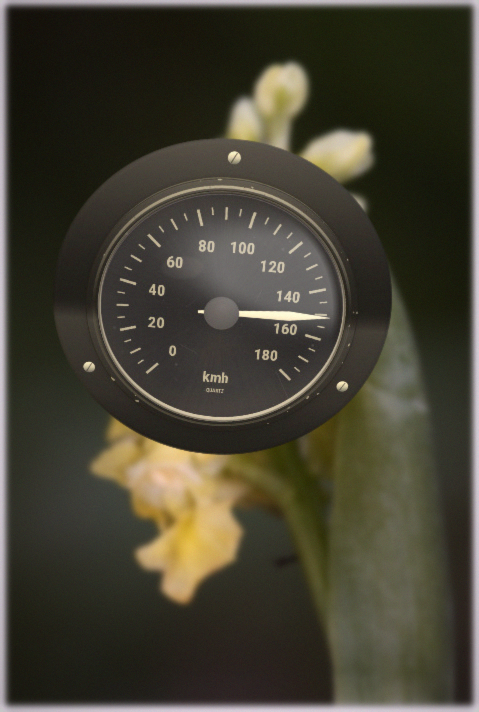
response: 150; km/h
